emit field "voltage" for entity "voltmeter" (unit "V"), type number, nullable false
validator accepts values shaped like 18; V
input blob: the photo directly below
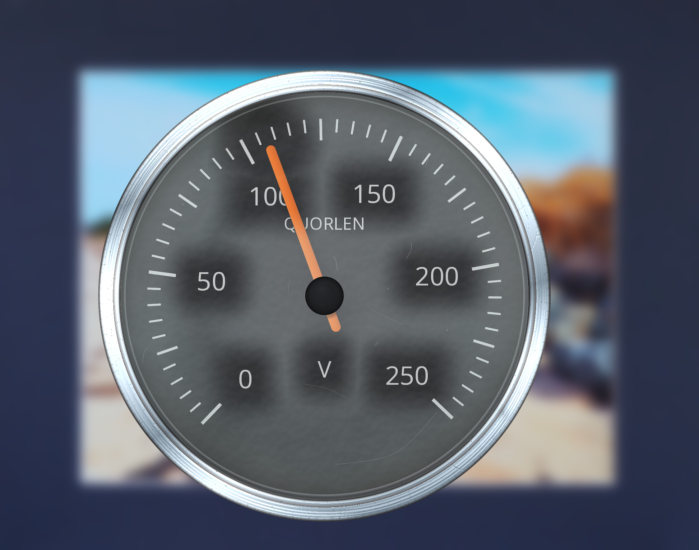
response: 107.5; V
